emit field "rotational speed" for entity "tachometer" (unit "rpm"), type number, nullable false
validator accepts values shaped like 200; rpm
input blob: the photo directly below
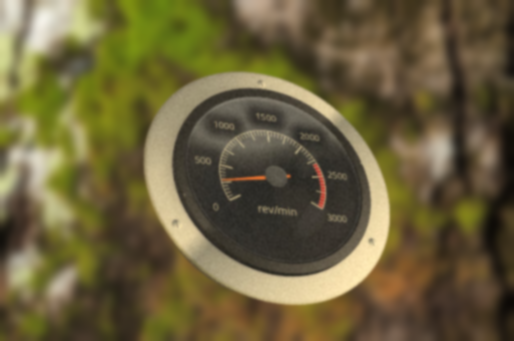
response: 250; rpm
